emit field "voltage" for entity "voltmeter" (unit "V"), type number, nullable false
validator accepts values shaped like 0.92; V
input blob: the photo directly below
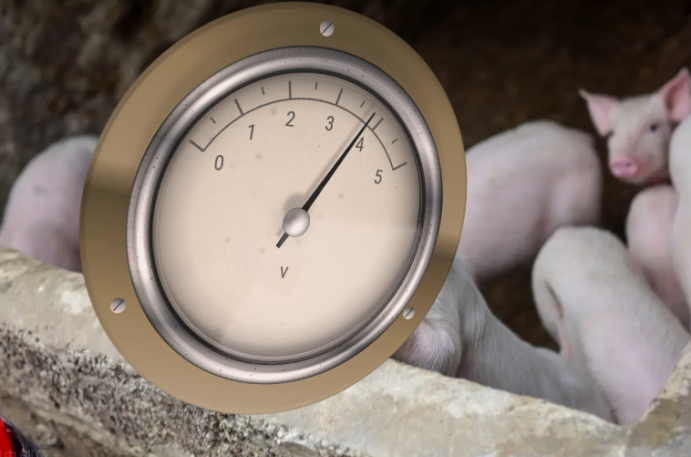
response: 3.75; V
